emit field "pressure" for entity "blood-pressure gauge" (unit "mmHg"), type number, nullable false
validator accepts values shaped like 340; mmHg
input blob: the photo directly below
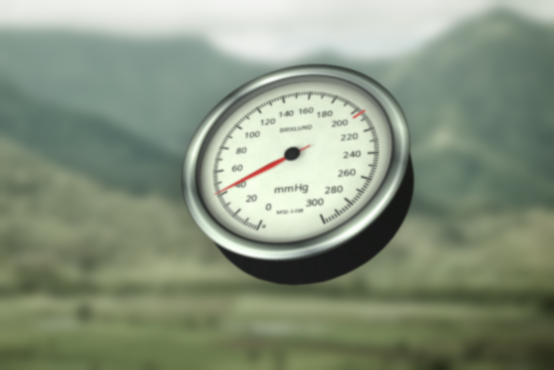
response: 40; mmHg
